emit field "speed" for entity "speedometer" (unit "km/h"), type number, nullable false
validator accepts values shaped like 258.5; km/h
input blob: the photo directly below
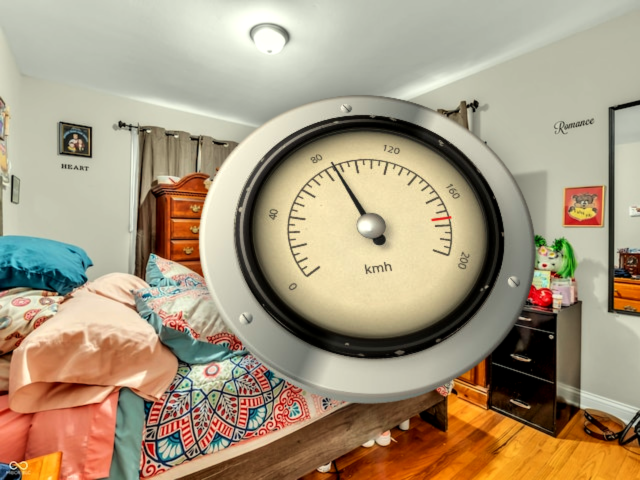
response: 85; km/h
